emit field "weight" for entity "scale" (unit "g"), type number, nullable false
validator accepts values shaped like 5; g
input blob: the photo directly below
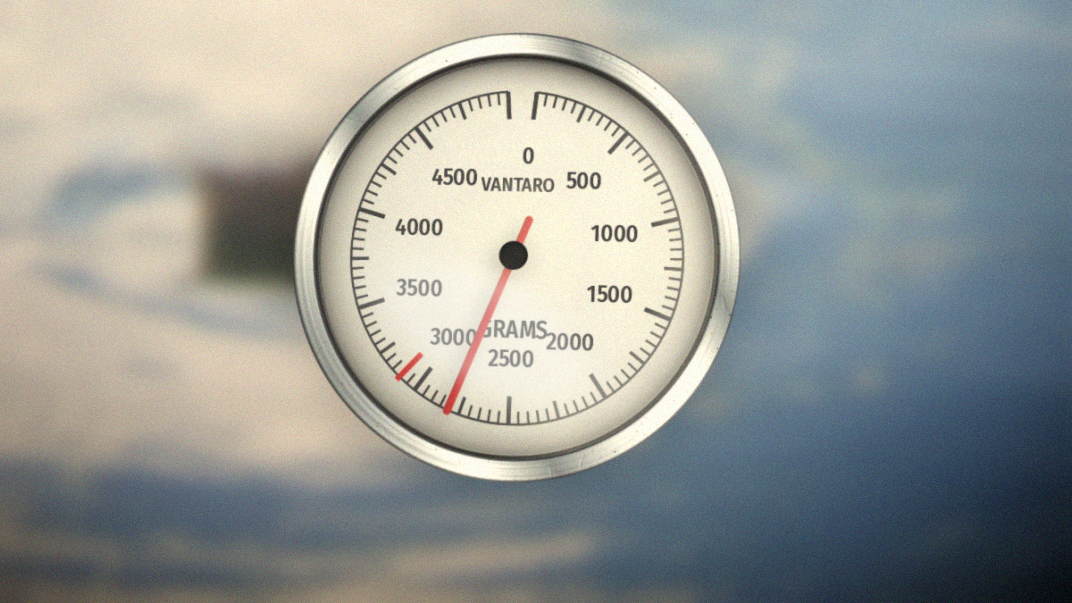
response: 2800; g
